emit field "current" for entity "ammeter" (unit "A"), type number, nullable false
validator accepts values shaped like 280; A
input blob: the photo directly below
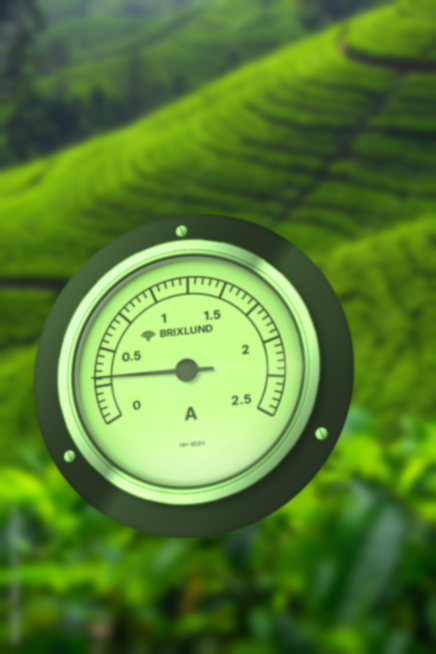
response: 0.3; A
